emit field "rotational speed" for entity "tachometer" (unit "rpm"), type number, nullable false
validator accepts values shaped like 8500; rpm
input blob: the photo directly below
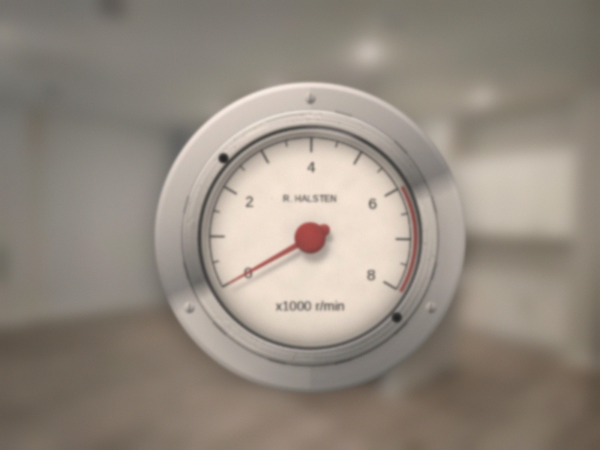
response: 0; rpm
